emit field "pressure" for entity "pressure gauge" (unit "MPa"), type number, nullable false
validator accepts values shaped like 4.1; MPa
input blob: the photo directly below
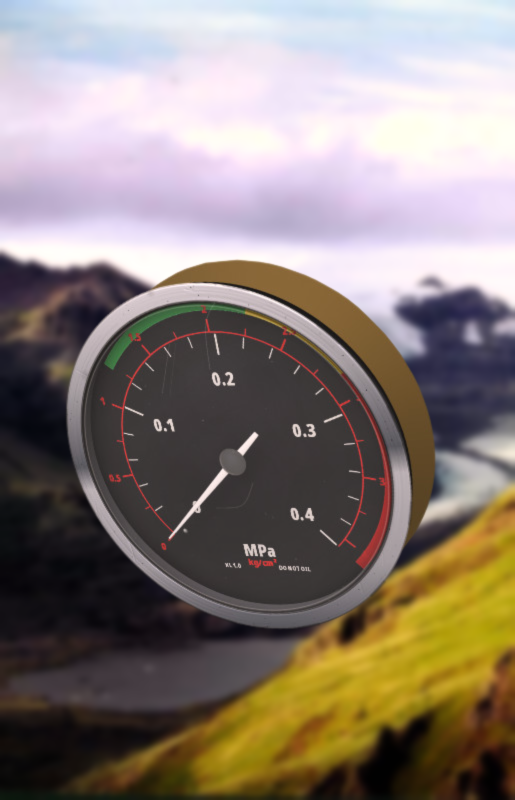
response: 0; MPa
